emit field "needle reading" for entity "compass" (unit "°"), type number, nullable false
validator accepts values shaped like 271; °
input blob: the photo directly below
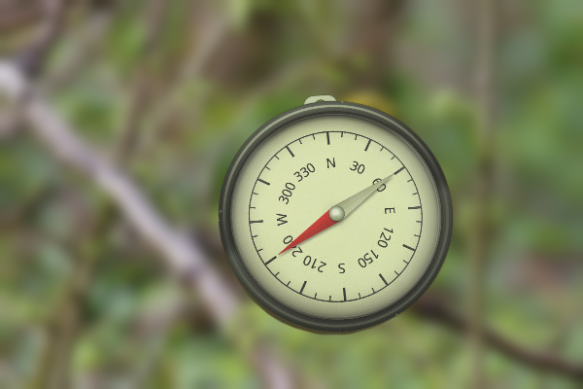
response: 240; °
